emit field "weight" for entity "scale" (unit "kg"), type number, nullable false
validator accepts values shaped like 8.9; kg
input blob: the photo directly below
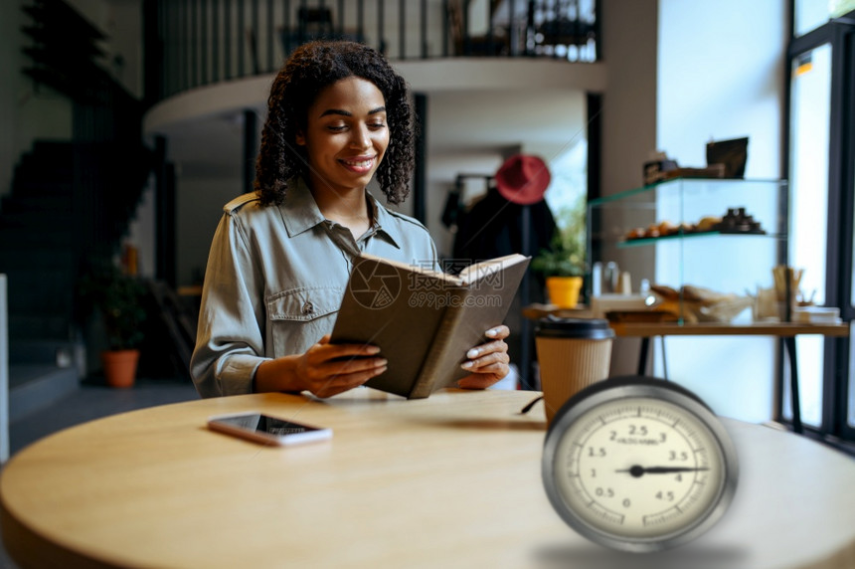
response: 3.75; kg
